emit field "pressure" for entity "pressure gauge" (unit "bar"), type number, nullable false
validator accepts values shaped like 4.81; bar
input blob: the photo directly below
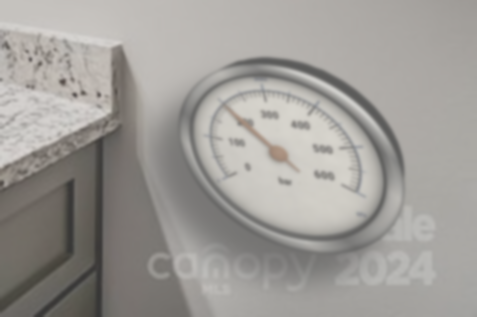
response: 200; bar
